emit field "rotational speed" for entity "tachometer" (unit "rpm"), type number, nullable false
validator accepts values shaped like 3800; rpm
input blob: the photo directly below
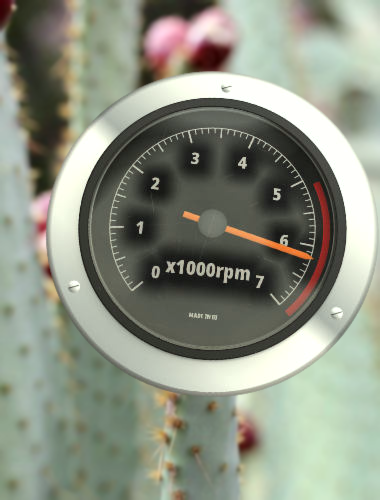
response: 6200; rpm
